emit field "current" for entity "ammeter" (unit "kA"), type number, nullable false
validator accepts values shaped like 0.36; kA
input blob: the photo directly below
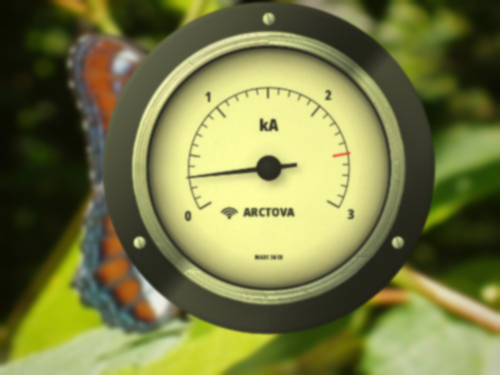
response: 0.3; kA
